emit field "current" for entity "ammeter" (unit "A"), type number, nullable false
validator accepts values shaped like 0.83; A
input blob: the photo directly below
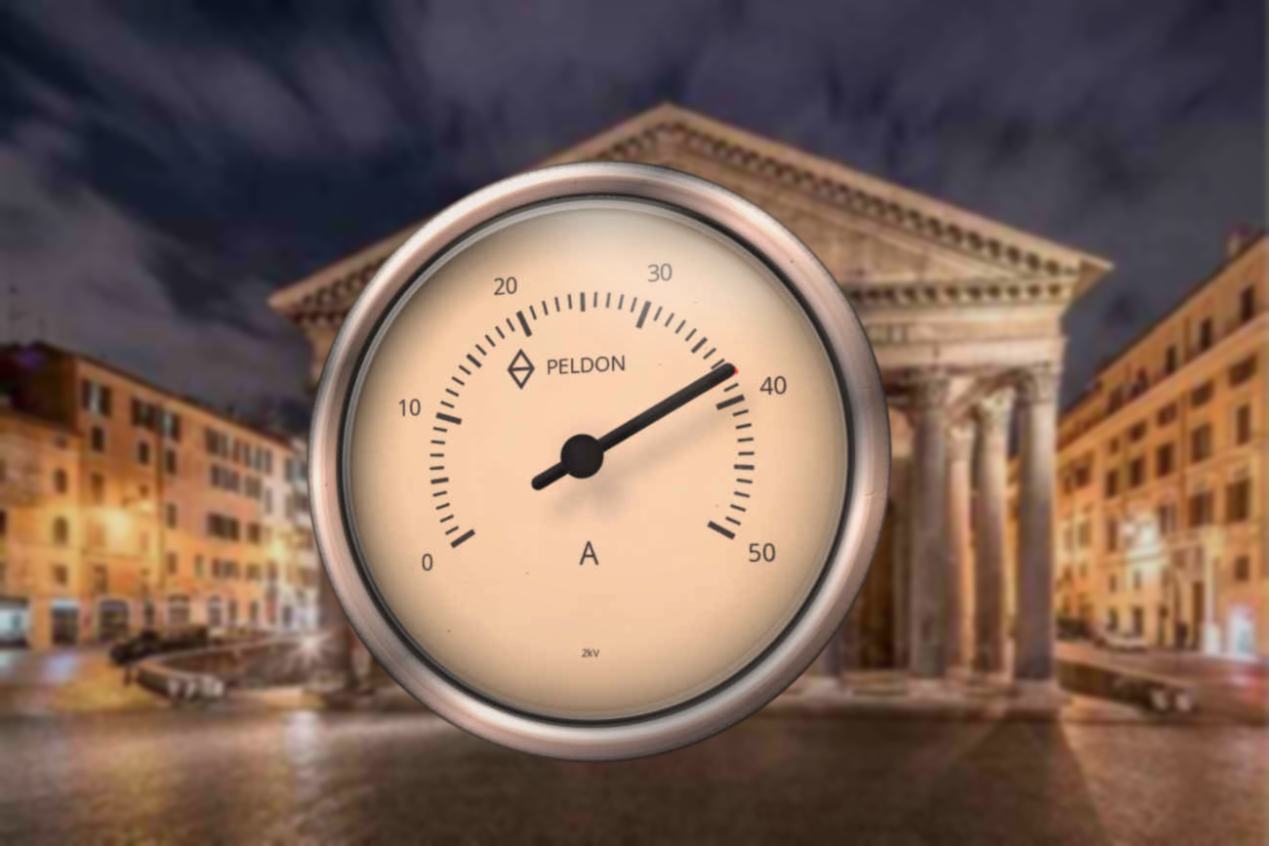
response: 38; A
